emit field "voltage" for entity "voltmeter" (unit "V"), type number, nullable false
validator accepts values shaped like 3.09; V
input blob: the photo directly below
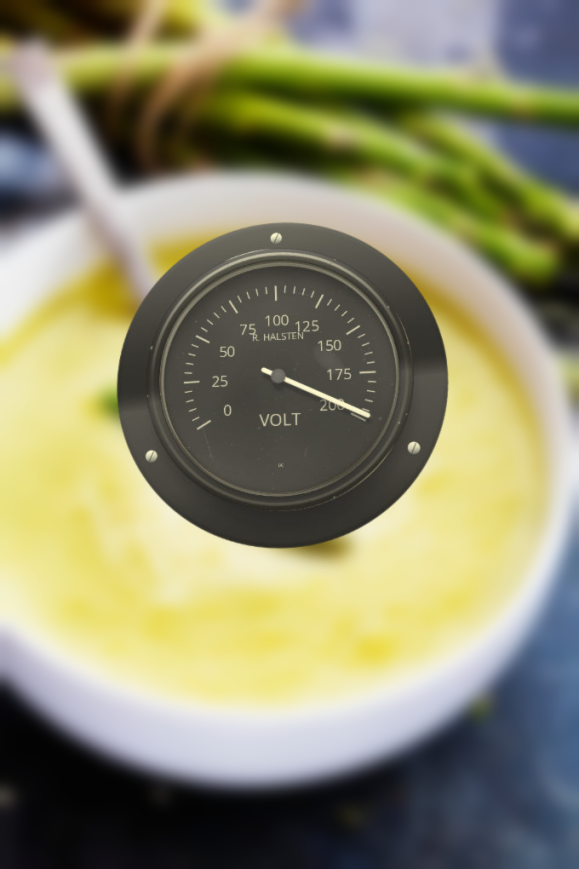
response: 197.5; V
